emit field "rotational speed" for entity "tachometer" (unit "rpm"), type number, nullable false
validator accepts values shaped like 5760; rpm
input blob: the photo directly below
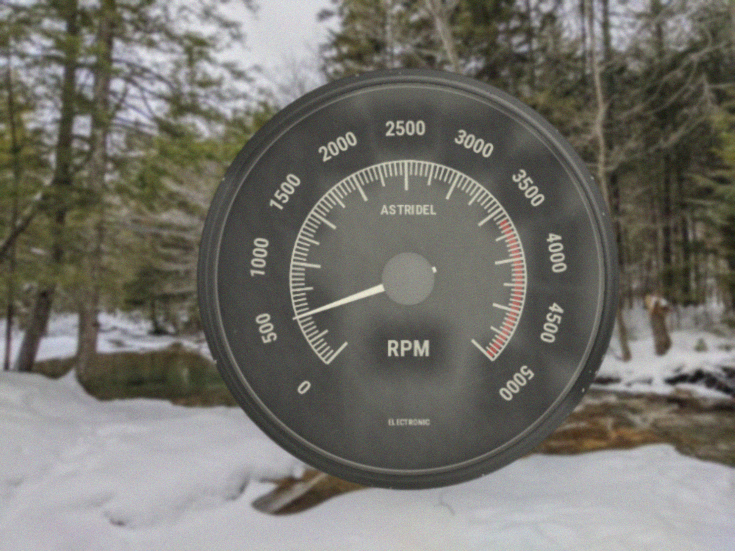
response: 500; rpm
